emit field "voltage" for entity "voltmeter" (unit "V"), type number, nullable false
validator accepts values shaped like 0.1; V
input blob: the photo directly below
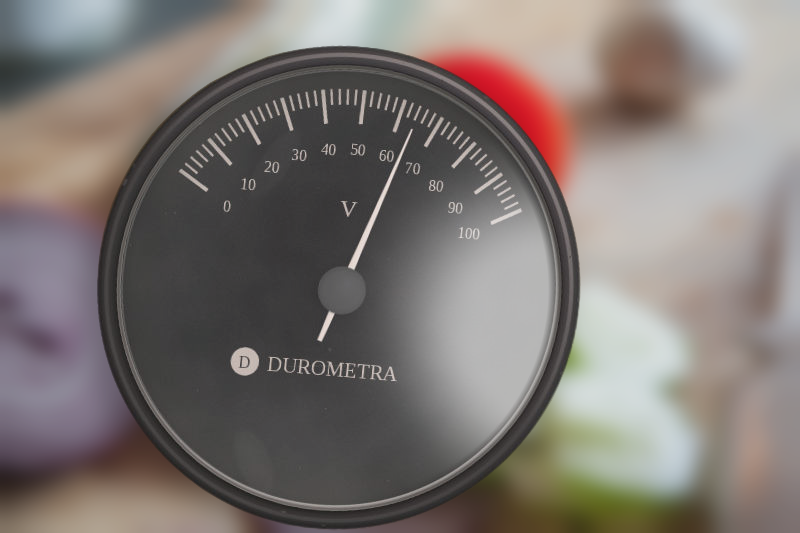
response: 64; V
